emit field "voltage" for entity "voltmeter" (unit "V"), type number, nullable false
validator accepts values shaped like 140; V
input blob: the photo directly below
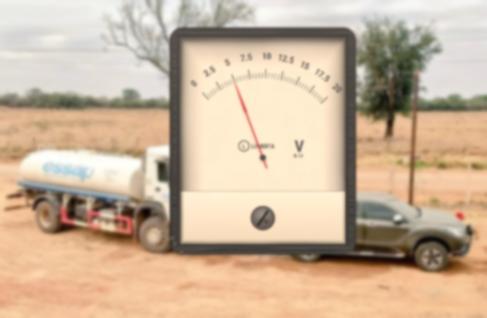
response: 5; V
